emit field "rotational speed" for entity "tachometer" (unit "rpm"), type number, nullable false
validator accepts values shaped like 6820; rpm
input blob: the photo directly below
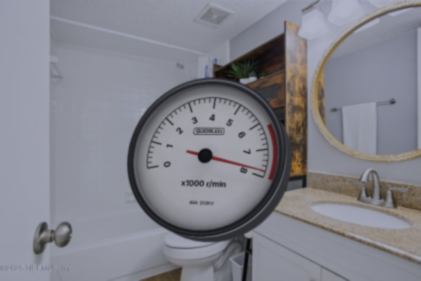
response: 7800; rpm
